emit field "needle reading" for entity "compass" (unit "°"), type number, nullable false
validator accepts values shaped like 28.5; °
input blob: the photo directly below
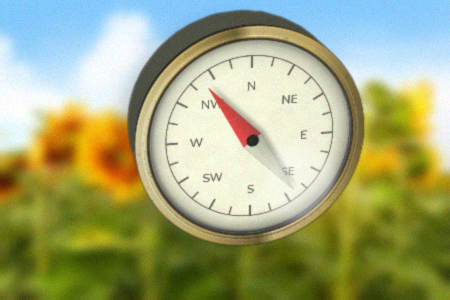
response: 322.5; °
